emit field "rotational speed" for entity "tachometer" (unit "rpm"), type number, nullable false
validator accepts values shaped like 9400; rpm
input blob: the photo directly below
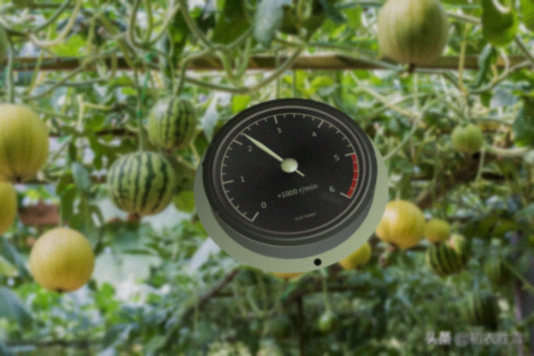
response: 2200; rpm
